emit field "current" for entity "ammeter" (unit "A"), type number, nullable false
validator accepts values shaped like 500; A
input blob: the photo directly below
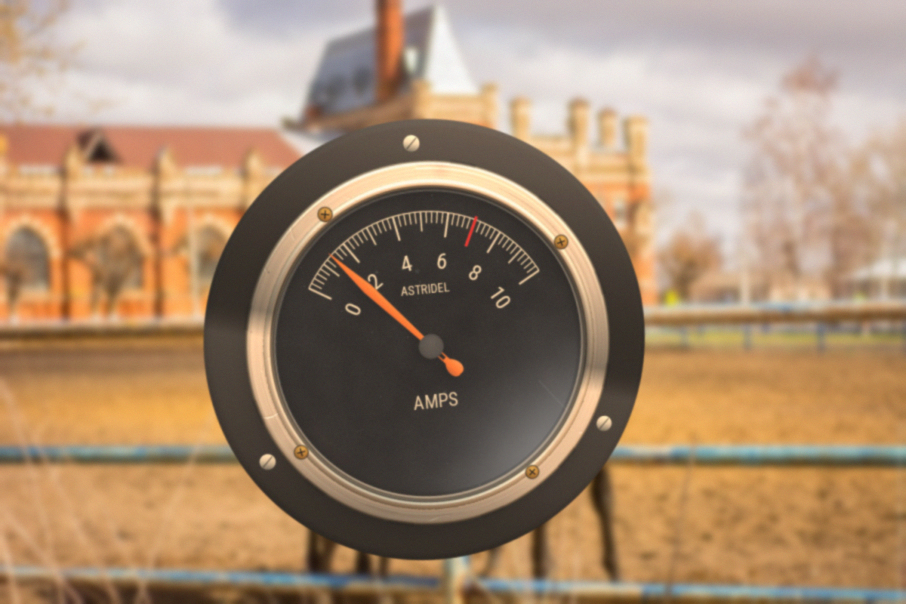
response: 1.4; A
